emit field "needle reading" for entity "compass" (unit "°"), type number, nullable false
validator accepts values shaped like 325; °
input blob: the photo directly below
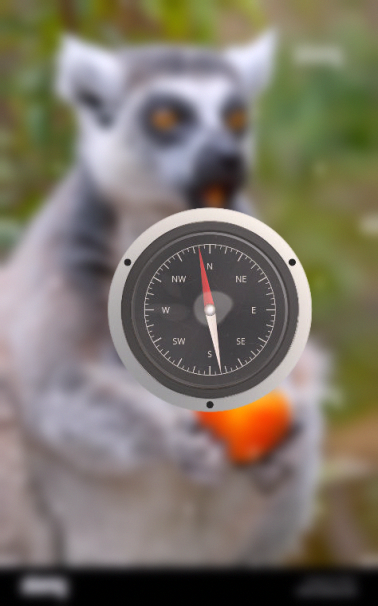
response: 350; °
